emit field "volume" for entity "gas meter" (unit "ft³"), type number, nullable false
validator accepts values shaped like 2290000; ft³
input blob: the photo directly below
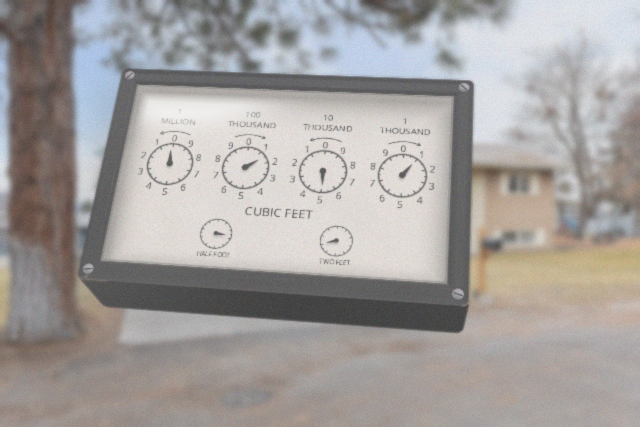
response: 15100; ft³
